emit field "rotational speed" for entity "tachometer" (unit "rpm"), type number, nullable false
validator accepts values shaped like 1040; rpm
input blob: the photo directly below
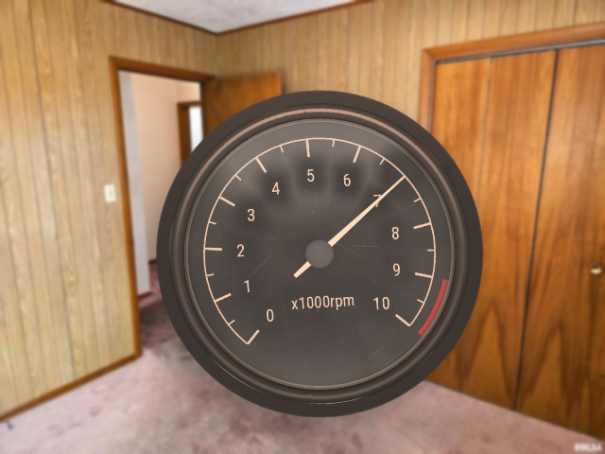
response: 7000; rpm
